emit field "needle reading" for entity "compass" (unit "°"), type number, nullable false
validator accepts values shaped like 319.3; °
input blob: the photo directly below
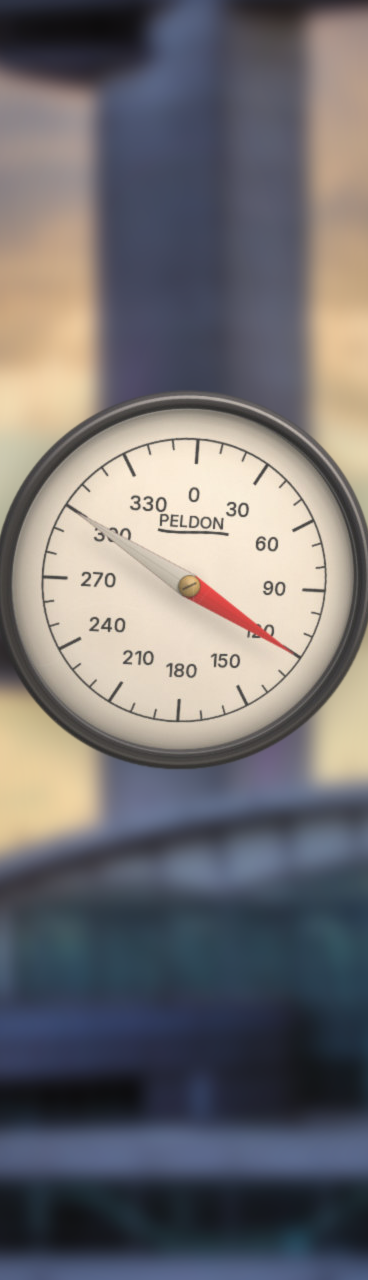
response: 120; °
